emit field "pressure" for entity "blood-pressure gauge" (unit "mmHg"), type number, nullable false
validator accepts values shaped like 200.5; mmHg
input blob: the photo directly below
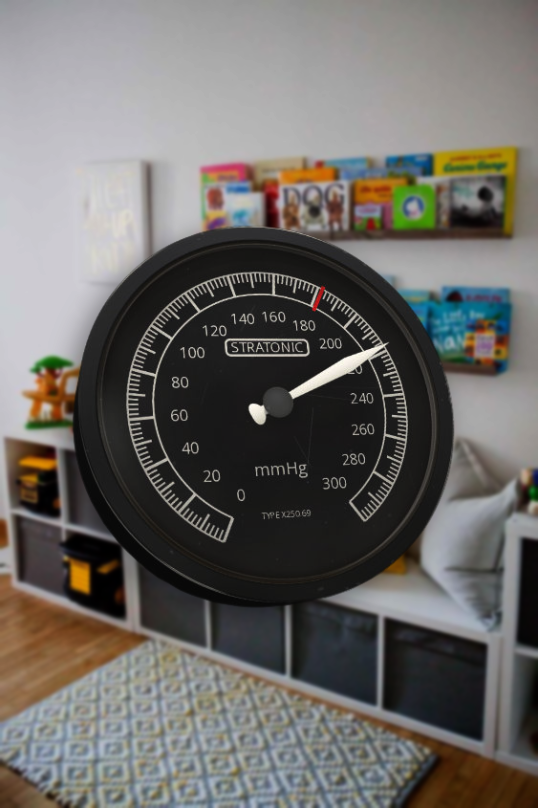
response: 218; mmHg
